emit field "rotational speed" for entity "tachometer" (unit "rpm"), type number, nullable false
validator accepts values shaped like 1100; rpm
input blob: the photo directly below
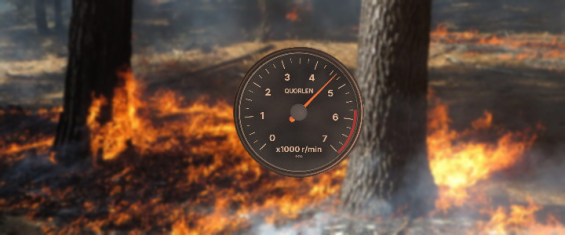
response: 4625; rpm
